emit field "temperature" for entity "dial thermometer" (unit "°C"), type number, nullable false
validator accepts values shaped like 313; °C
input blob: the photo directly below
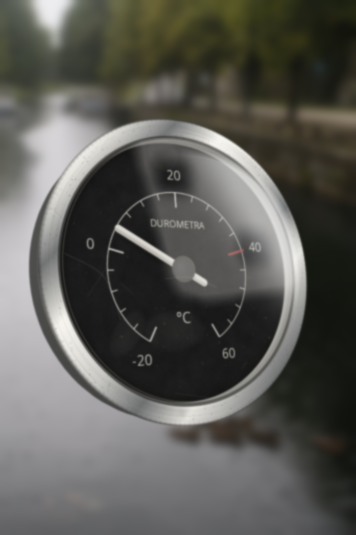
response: 4; °C
